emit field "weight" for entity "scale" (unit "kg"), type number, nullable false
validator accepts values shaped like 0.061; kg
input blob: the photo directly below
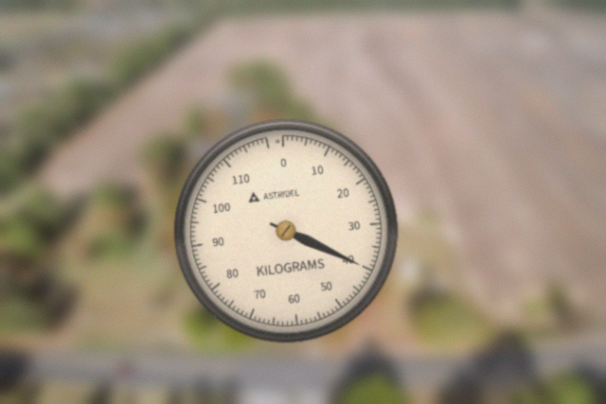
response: 40; kg
